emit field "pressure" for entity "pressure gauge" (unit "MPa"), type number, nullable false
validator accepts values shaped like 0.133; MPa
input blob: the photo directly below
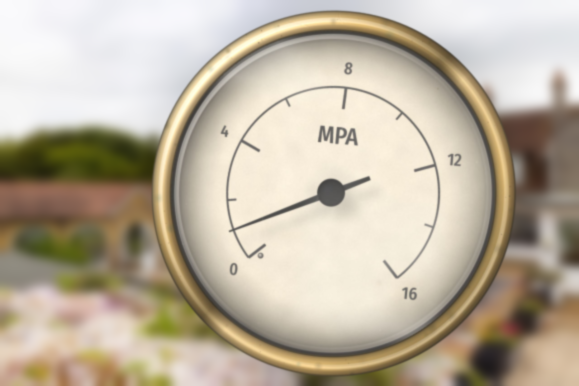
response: 1; MPa
